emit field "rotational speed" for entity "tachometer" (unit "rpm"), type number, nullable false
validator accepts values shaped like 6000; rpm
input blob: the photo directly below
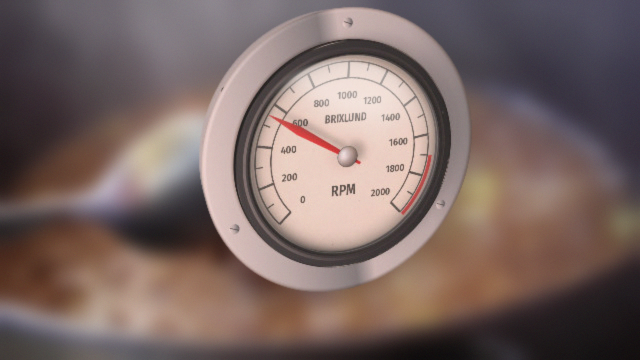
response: 550; rpm
